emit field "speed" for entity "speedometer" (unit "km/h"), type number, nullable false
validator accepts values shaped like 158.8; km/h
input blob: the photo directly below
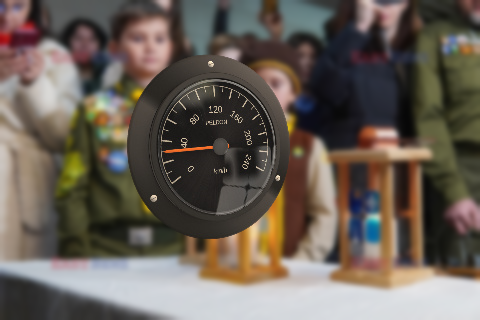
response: 30; km/h
